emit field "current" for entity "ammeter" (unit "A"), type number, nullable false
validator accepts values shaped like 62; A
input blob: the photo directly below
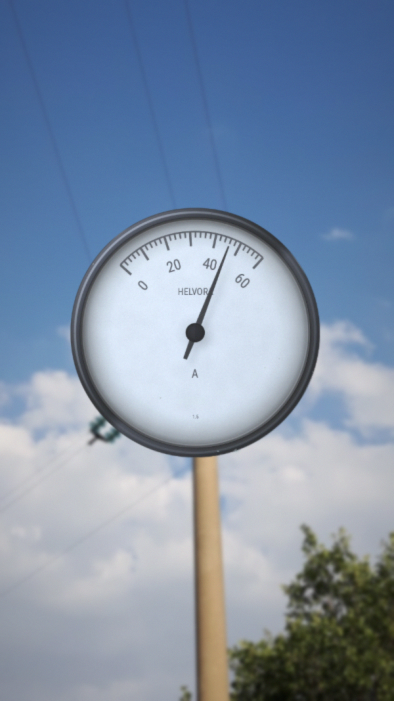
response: 46; A
